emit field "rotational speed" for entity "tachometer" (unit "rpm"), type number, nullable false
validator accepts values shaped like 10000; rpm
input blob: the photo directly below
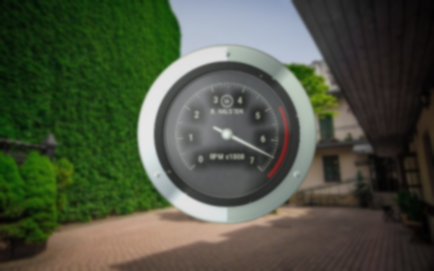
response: 6500; rpm
